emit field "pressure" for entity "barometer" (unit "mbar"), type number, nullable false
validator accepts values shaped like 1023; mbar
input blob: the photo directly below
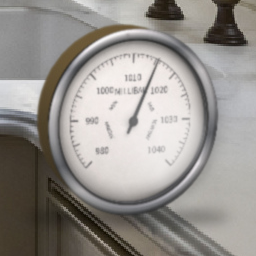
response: 1015; mbar
